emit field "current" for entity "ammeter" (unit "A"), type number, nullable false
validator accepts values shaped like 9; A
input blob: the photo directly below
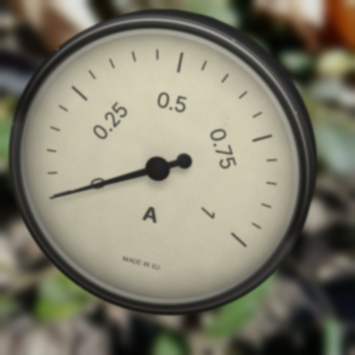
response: 0; A
